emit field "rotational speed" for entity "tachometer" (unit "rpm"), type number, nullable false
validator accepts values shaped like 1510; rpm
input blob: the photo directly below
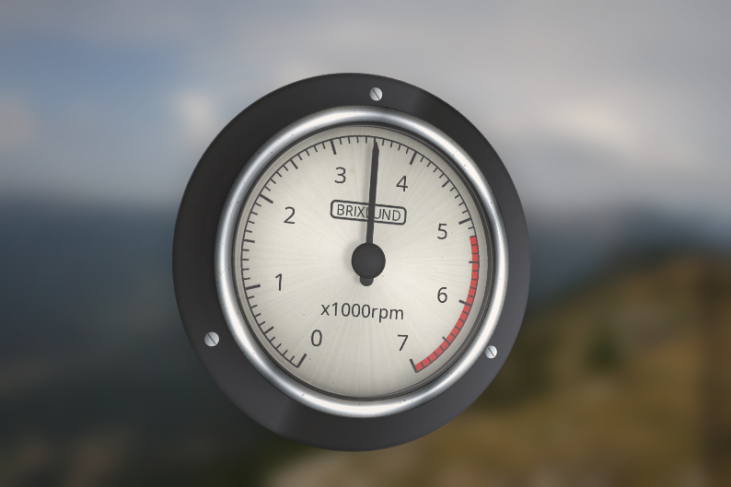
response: 3500; rpm
